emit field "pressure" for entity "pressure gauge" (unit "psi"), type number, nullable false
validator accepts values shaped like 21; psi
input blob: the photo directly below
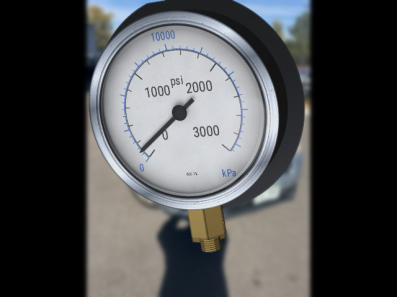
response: 100; psi
